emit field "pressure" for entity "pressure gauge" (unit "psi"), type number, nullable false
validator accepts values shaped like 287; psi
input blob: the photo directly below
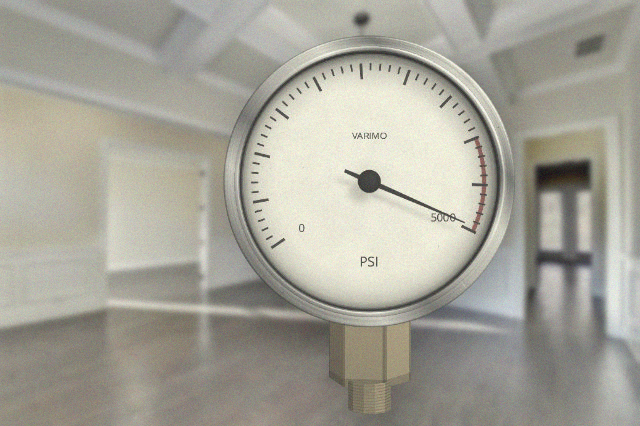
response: 4950; psi
